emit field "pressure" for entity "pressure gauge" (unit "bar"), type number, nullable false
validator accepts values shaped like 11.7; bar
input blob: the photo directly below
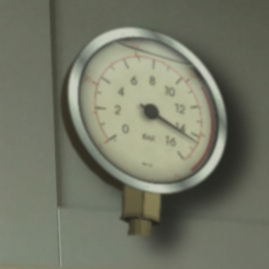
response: 14.5; bar
